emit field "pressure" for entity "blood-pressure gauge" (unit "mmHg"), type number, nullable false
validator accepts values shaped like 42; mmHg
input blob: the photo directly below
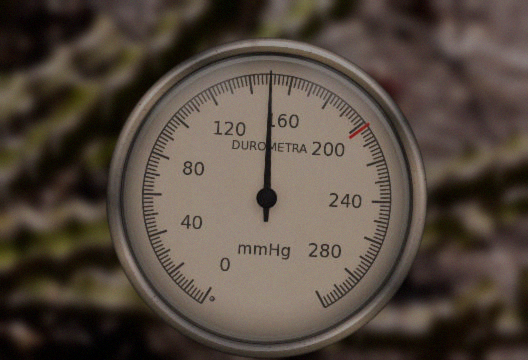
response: 150; mmHg
